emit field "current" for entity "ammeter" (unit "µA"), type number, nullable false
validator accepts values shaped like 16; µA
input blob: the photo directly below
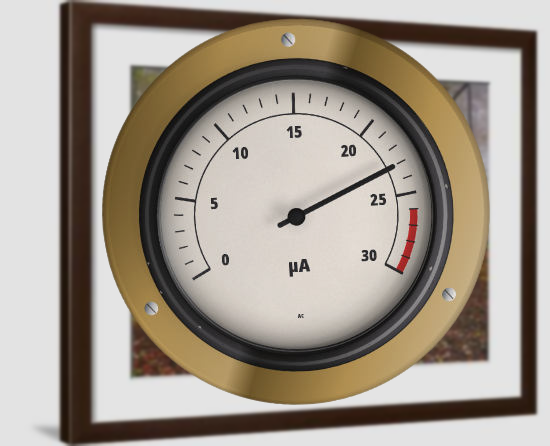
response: 23; µA
